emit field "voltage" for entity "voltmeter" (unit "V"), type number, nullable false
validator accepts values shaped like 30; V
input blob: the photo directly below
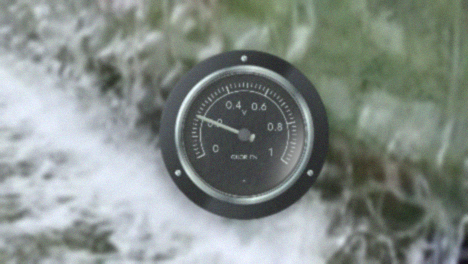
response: 0.2; V
